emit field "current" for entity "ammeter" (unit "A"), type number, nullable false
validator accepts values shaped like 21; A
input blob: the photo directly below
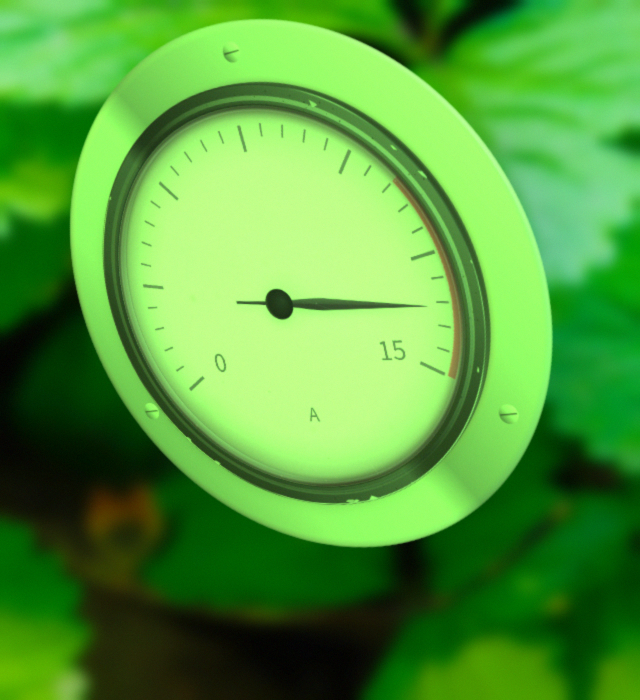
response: 13.5; A
